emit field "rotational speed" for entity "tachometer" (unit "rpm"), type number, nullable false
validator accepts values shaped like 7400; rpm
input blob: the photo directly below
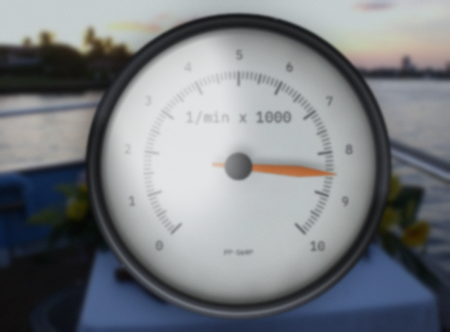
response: 8500; rpm
